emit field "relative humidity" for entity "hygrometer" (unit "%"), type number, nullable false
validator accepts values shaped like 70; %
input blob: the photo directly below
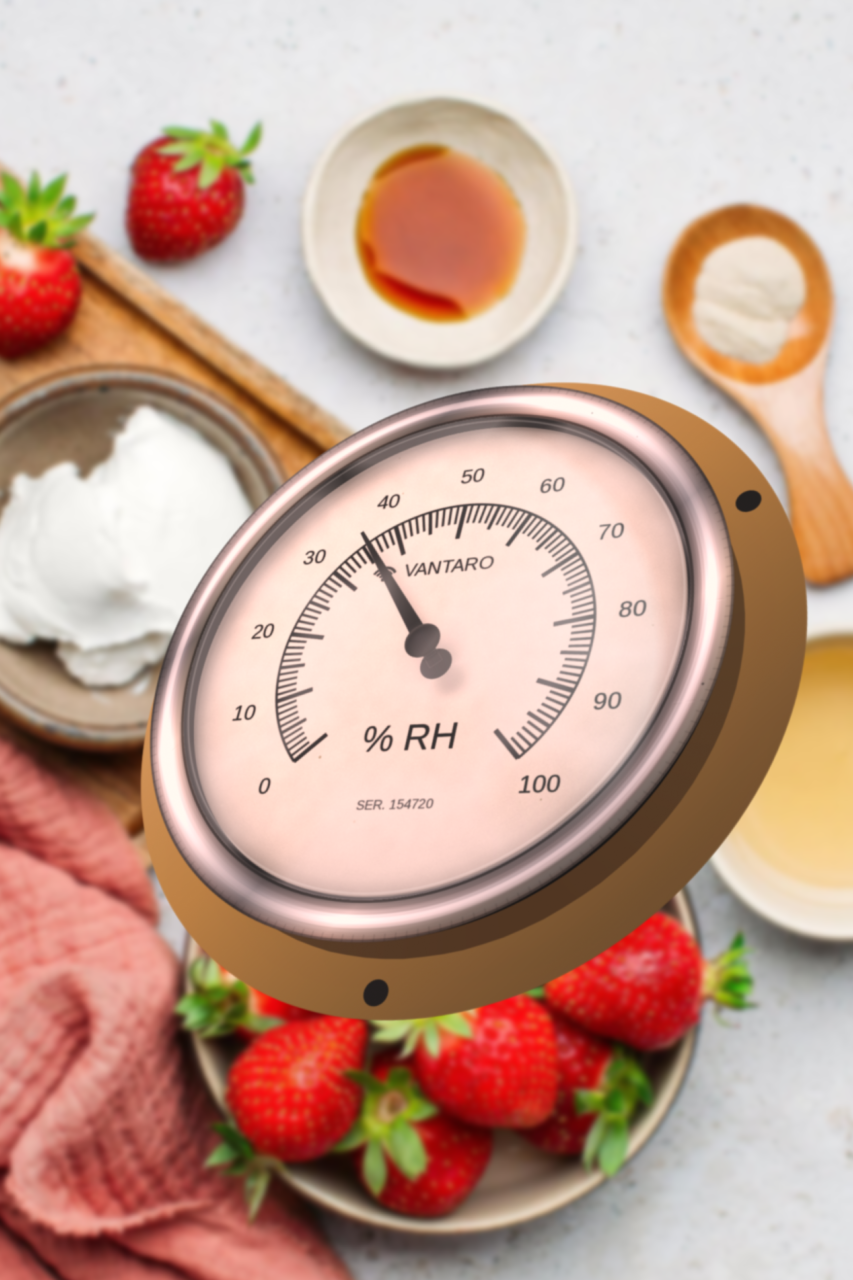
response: 36; %
